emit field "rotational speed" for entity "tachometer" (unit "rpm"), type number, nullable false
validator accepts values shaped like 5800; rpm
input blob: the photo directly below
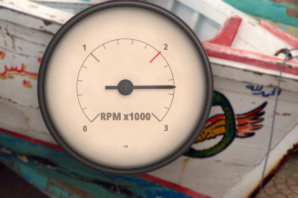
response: 2500; rpm
